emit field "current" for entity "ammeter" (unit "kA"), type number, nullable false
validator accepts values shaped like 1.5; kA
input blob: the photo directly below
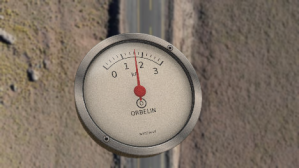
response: 1.6; kA
